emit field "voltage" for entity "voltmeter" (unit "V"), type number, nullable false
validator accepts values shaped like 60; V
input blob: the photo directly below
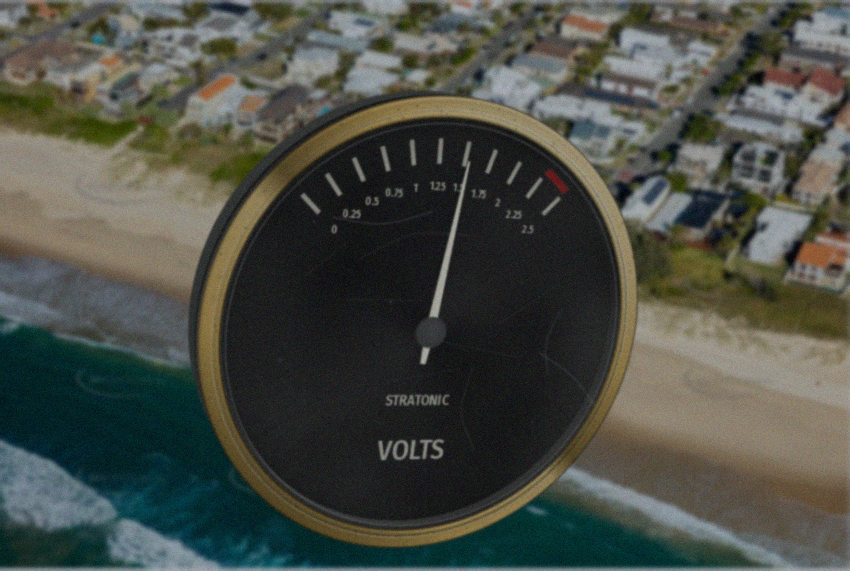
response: 1.5; V
